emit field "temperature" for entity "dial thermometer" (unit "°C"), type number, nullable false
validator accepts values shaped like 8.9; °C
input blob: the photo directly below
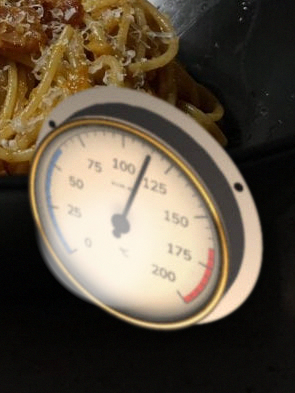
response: 115; °C
